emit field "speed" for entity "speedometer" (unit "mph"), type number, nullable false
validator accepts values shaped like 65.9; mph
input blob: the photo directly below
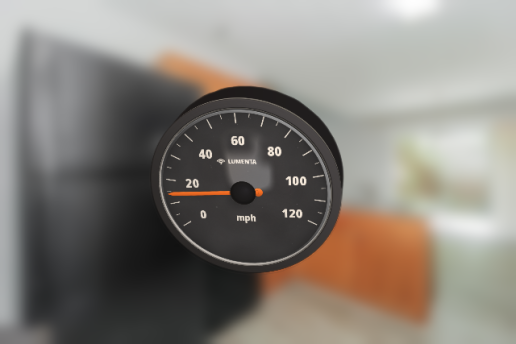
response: 15; mph
